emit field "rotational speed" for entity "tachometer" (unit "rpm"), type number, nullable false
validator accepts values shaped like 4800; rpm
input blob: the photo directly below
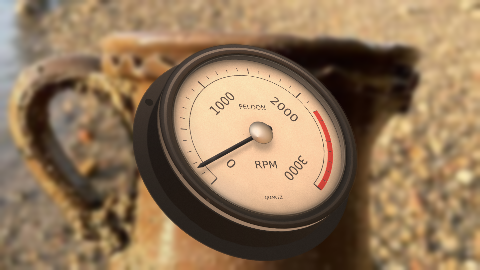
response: 150; rpm
